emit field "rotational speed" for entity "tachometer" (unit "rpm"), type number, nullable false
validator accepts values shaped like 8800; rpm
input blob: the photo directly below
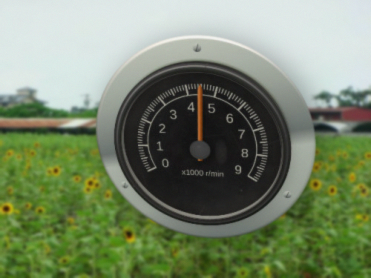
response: 4500; rpm
